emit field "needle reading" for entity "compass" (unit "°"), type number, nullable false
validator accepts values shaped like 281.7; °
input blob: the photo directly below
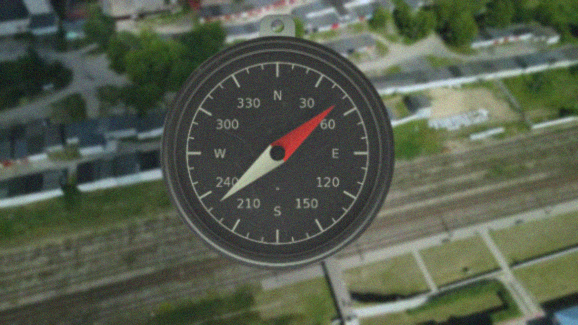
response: 50; °
